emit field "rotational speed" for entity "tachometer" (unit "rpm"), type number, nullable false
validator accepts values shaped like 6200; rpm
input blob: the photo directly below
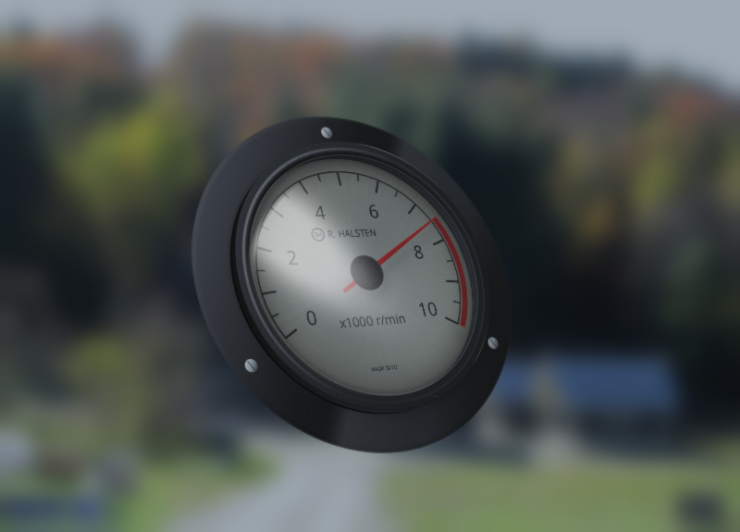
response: 7500; rpm
